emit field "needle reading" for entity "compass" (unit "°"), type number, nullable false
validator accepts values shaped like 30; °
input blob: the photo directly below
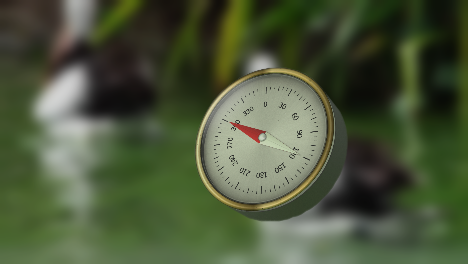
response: 300; °
